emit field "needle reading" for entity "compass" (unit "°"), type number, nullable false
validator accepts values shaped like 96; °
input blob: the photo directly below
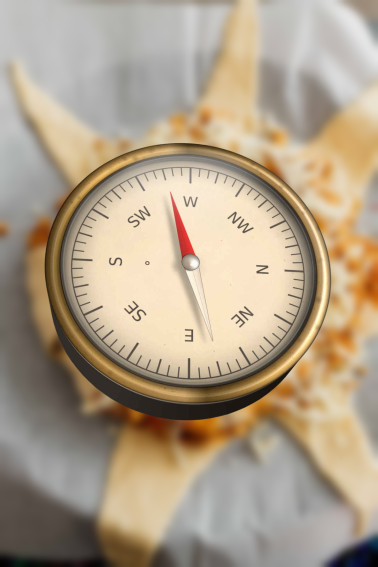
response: 255; °
